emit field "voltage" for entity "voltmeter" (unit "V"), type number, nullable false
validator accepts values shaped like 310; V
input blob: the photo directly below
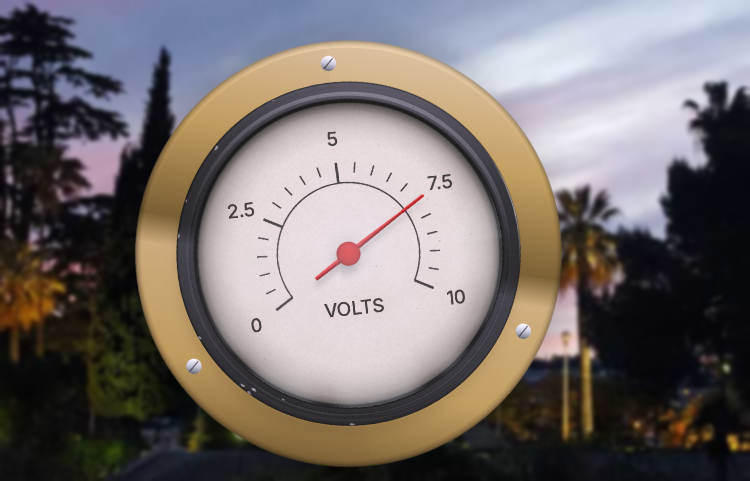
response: 7.5; V
